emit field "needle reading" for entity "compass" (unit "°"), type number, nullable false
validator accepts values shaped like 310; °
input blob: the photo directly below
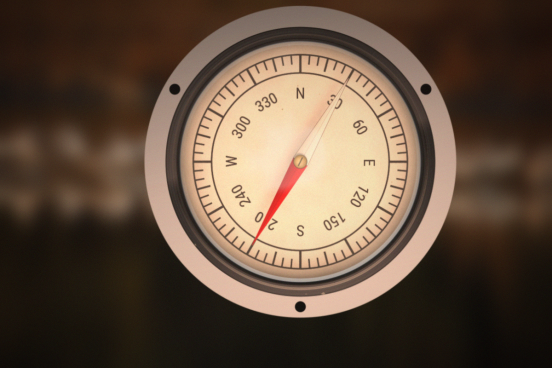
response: 210; °
